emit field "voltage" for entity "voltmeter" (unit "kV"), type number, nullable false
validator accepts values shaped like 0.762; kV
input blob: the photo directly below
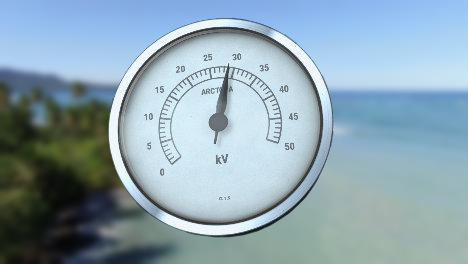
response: 29; kV
